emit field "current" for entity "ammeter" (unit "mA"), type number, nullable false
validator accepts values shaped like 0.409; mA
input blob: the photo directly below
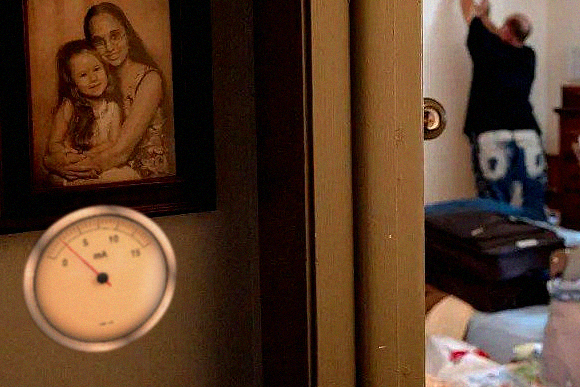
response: 2.5; mA
